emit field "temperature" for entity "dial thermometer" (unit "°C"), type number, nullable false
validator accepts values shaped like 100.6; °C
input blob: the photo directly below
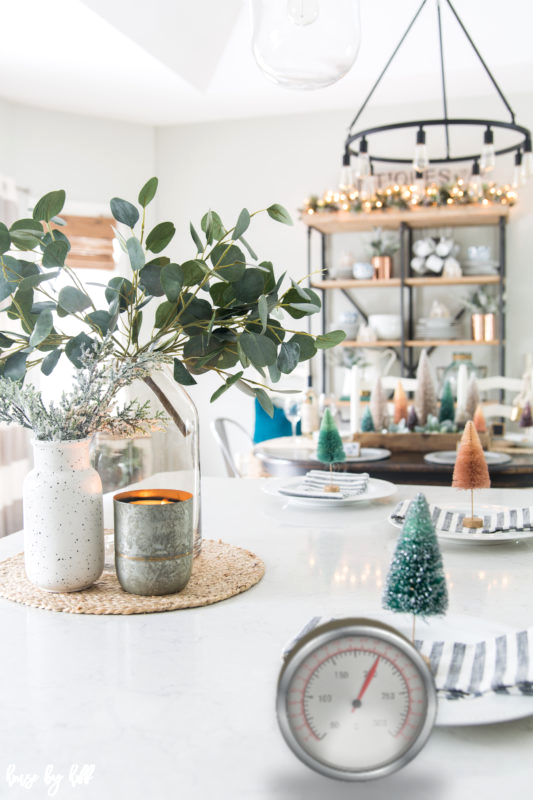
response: 200; °C
